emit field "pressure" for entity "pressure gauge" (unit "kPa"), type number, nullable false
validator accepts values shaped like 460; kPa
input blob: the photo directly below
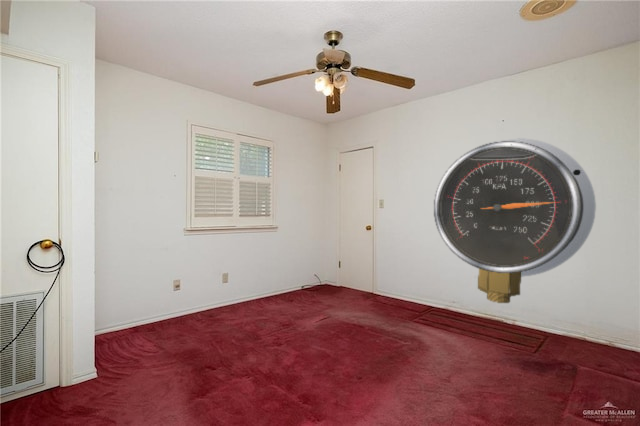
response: 200; kPa
